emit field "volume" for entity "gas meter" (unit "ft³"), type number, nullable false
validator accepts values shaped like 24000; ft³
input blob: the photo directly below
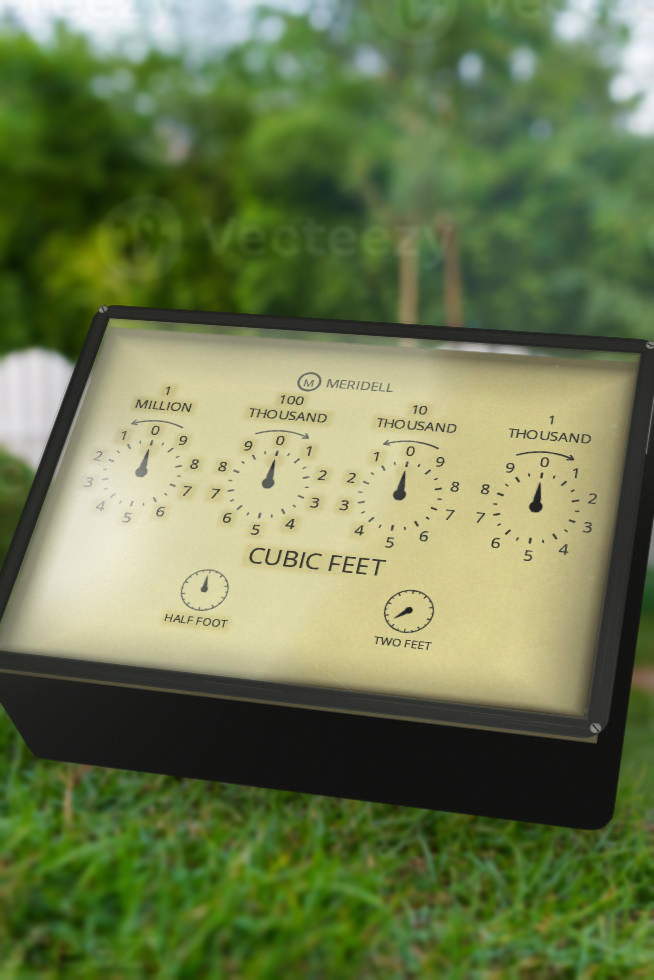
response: 0; ft³
